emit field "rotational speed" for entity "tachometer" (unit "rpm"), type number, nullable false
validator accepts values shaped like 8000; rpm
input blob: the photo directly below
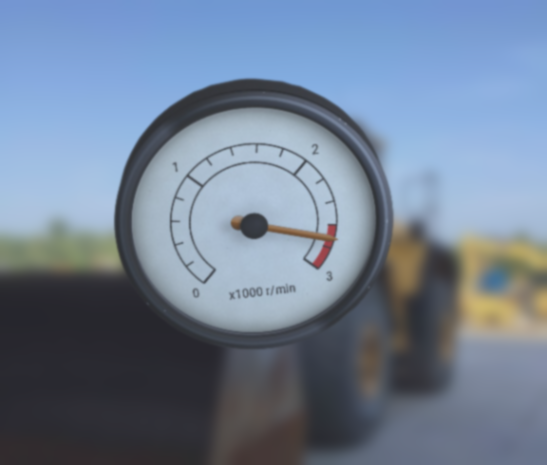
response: 2700; rpm
